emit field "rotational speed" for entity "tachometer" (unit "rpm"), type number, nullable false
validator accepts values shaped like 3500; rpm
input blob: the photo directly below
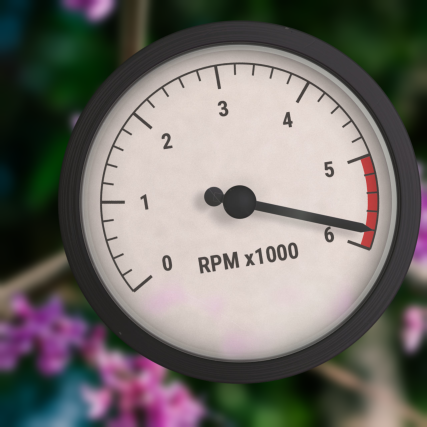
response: 5800; rpm
